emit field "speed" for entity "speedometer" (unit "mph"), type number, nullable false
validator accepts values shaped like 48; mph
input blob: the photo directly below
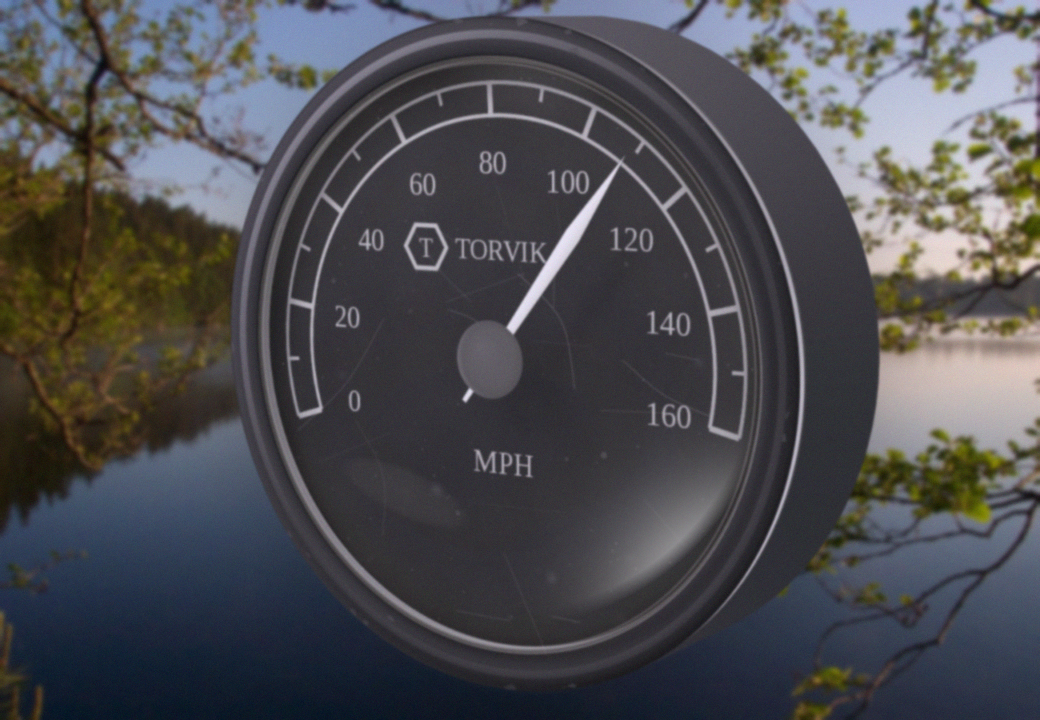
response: 110; mph
